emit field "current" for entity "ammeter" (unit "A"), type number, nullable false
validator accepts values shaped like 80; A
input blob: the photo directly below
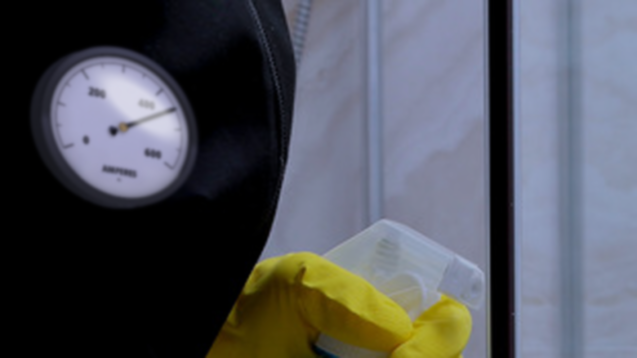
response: 450; A
